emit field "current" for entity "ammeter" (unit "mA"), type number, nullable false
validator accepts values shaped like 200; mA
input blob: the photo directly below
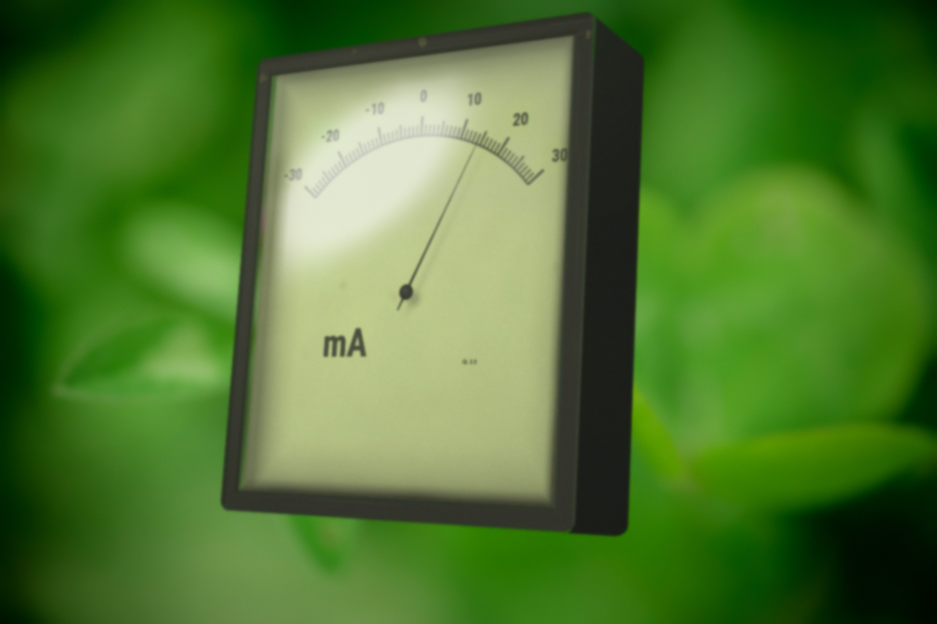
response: 15; mA
